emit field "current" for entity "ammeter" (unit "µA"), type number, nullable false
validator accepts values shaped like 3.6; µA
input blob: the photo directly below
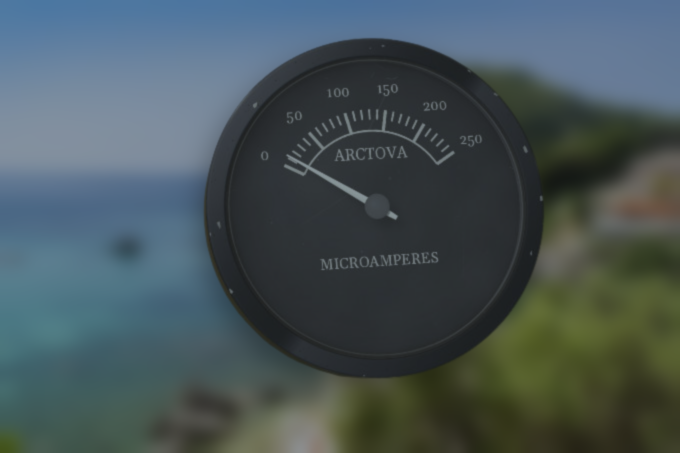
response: 10; µA
